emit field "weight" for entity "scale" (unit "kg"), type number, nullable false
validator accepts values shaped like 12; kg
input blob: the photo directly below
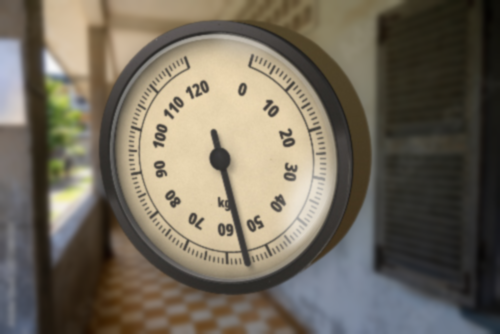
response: 55; kg
